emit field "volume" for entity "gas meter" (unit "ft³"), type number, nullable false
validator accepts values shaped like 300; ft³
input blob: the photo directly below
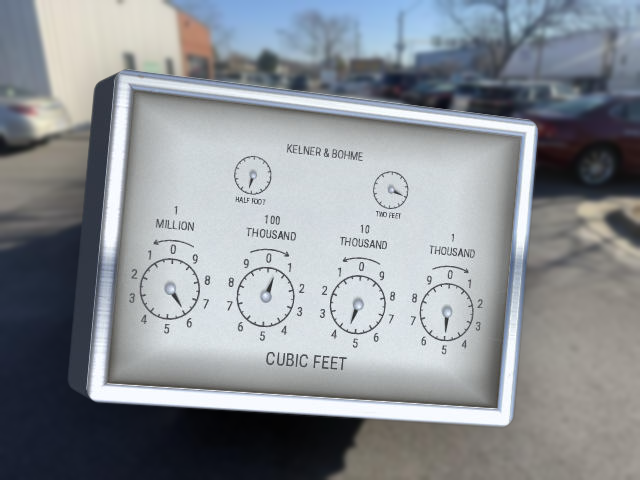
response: 604500; ft³
